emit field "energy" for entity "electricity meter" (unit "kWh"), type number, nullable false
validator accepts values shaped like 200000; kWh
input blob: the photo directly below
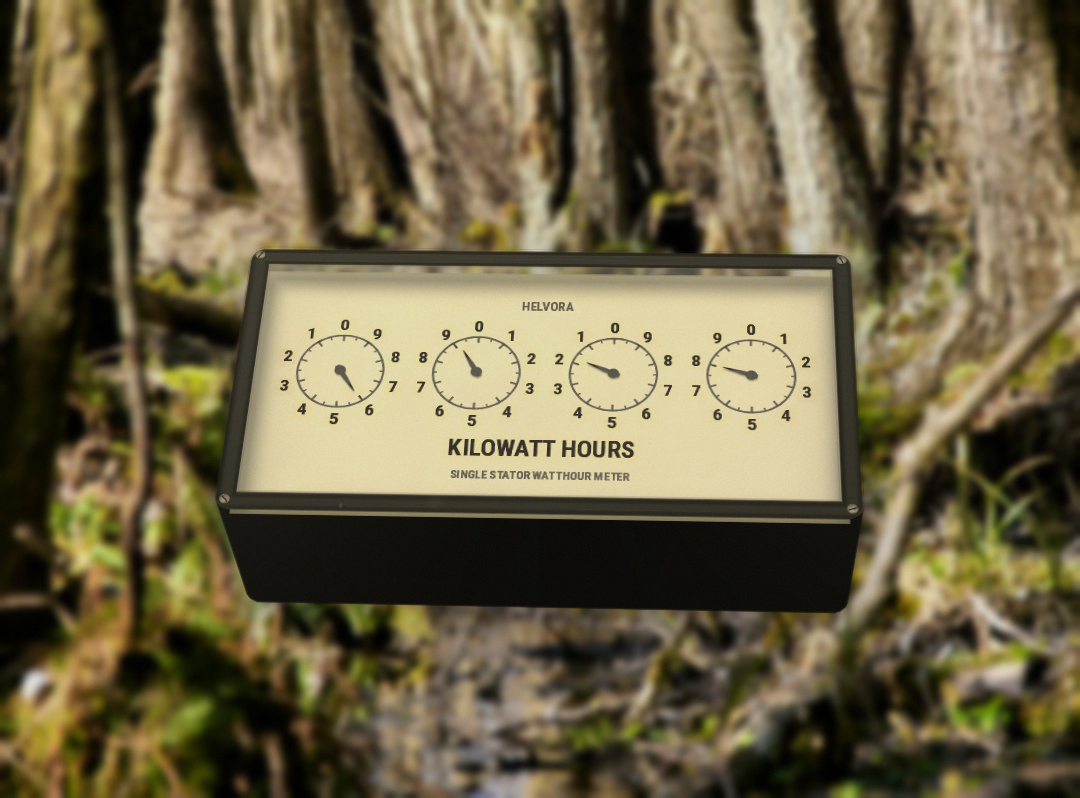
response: 5918; kWh
